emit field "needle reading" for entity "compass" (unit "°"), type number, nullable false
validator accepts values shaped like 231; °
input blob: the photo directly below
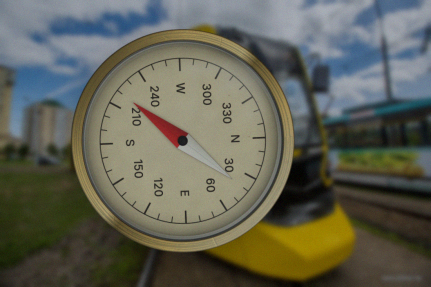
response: 220; °
